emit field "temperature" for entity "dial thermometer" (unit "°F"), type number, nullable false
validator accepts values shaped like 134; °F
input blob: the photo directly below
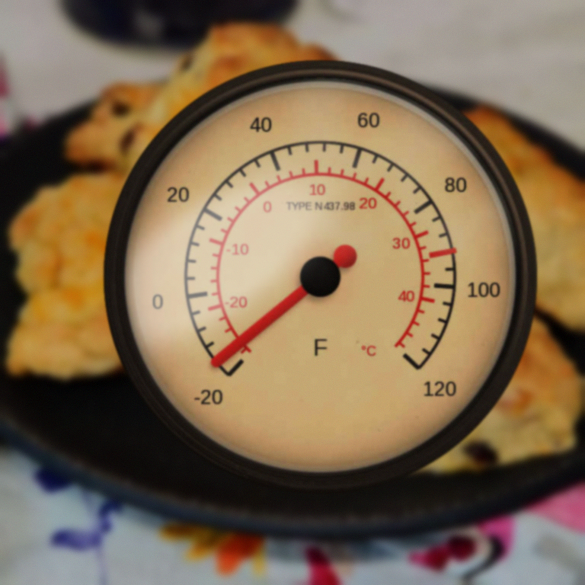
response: -16; °F
